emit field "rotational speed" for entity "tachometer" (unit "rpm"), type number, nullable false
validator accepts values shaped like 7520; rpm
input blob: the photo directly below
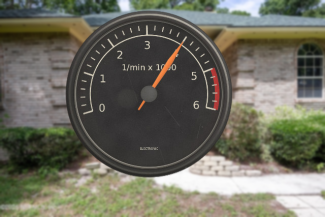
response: 4000; rpm
